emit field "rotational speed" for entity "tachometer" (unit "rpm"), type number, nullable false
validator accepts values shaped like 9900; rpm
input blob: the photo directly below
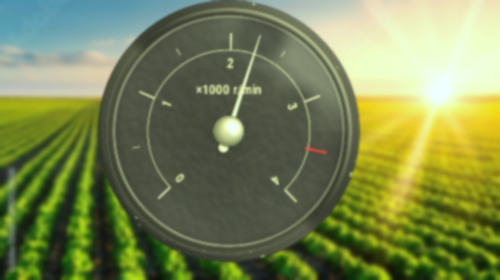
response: 2250; rpm
